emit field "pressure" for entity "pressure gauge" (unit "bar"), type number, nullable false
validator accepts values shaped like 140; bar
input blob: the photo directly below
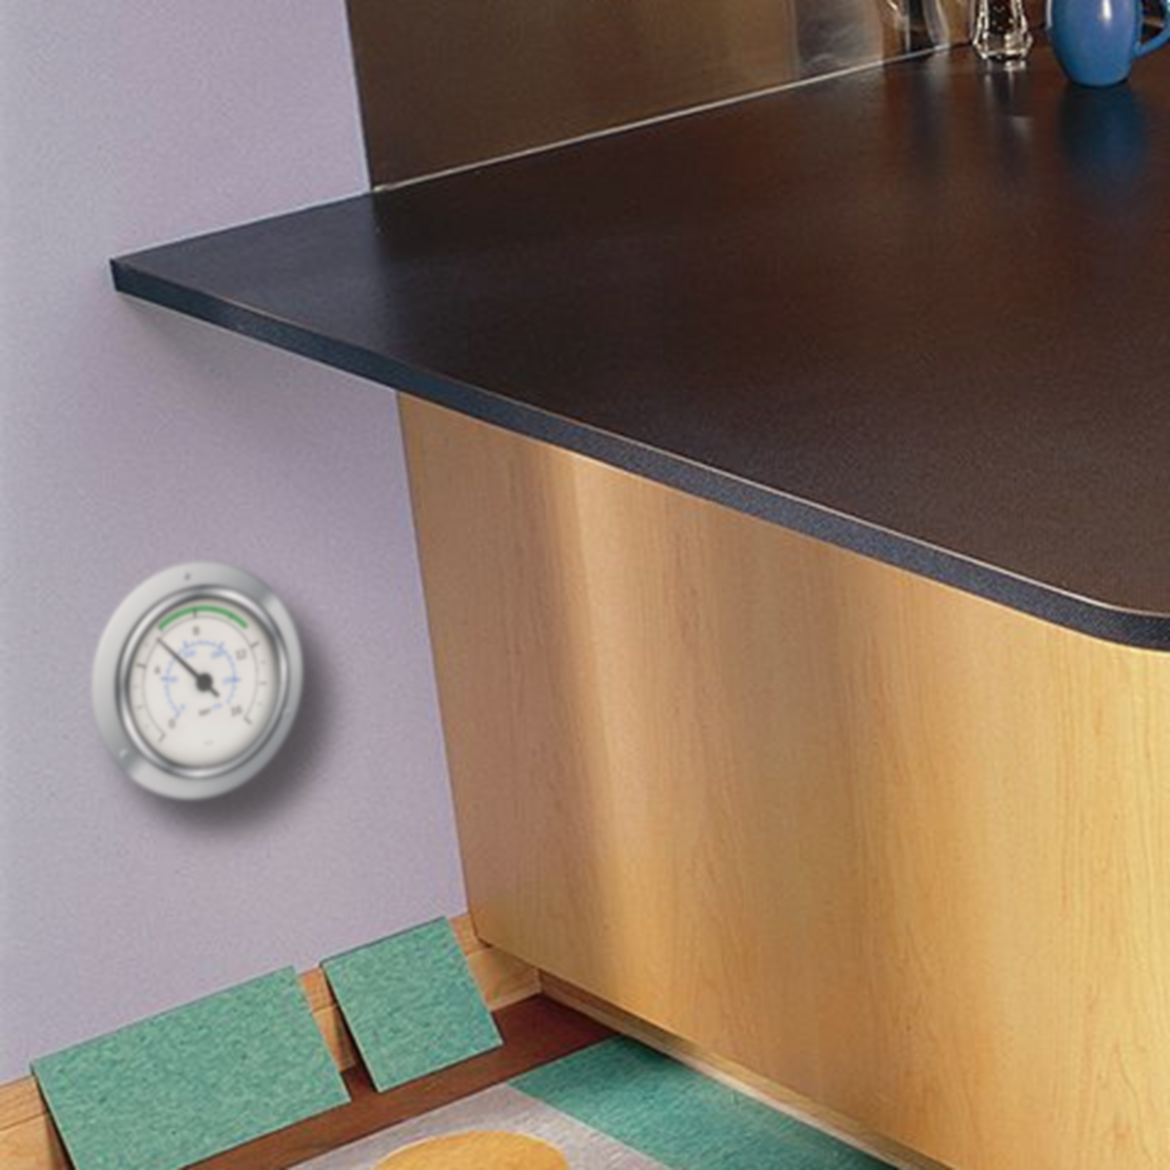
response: 5.5; bar
